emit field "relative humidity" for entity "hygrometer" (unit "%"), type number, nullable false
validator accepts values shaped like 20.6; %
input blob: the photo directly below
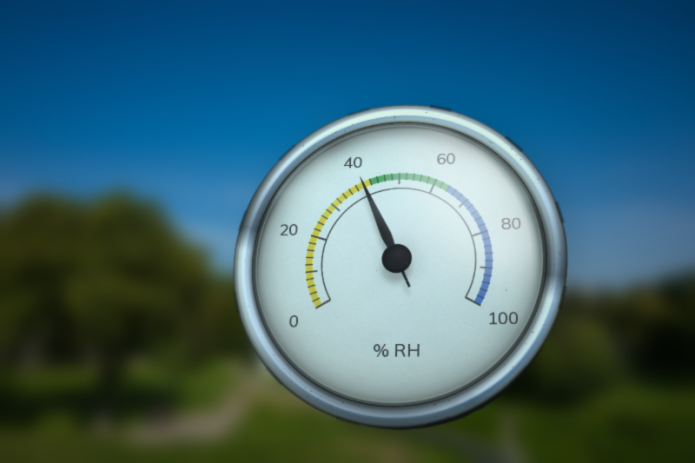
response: 40; %
